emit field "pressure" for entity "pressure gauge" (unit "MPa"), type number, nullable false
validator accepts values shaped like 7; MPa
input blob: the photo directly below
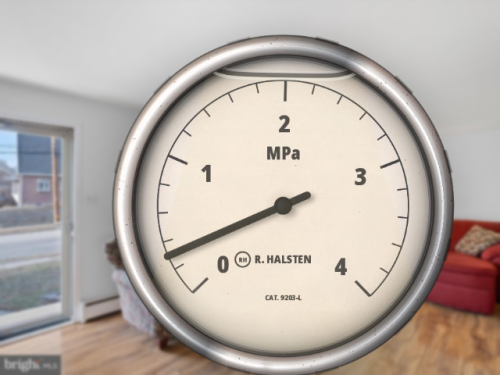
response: 0.3; MPa
